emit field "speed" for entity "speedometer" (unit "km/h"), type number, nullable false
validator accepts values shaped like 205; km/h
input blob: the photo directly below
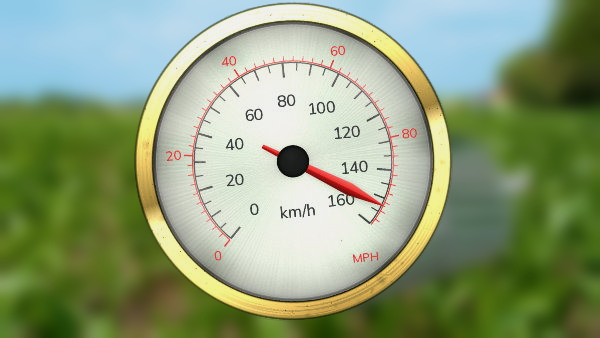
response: 152.5; km/h
